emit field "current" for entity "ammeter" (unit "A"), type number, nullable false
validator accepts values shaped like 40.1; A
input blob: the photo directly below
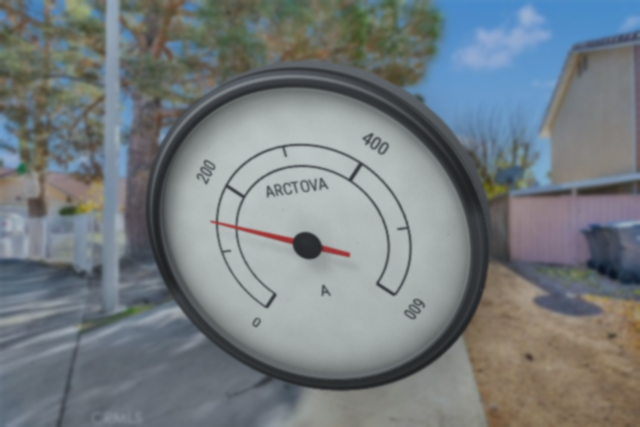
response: 150; A
